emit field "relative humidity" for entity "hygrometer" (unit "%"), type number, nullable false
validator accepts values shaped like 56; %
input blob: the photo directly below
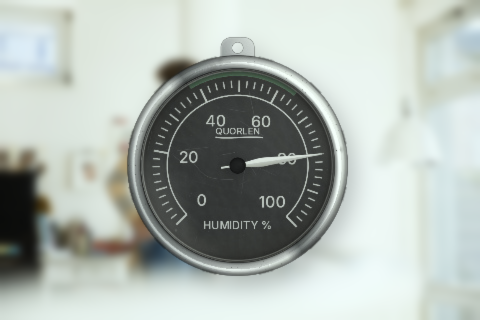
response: 80; %
